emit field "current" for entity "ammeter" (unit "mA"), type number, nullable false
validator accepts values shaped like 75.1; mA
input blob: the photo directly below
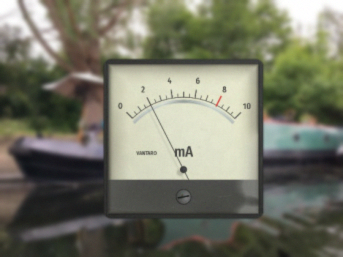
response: 2; mA
